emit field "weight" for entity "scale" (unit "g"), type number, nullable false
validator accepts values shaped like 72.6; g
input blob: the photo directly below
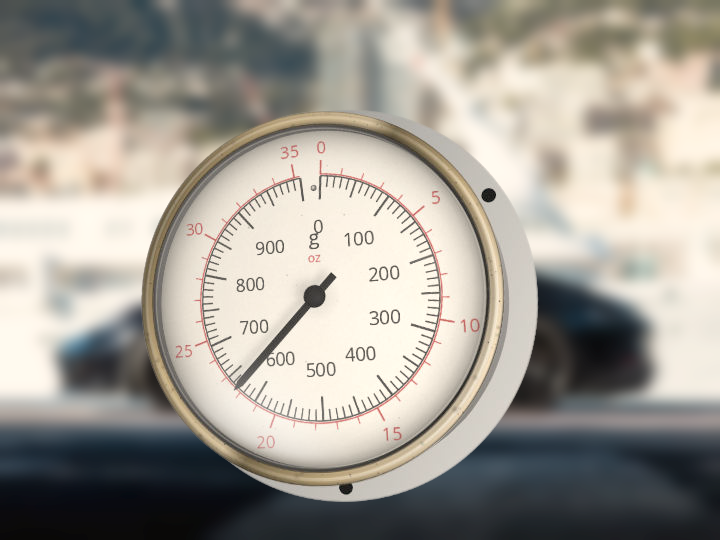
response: 630; g
